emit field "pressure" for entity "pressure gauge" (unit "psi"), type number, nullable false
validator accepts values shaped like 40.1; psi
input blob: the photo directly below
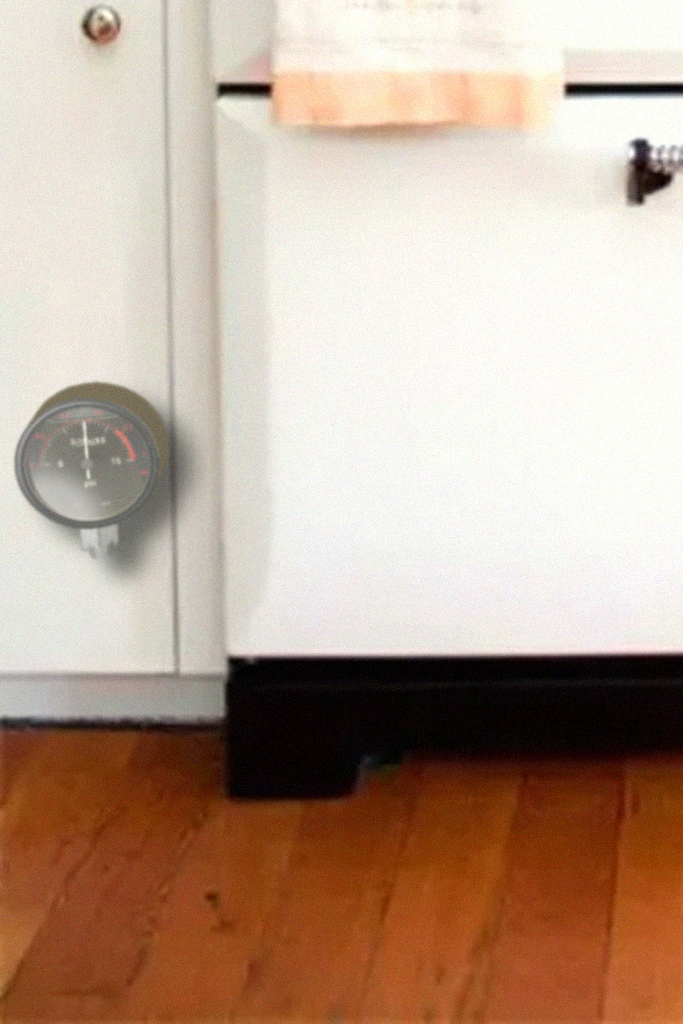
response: 7.5; psi
